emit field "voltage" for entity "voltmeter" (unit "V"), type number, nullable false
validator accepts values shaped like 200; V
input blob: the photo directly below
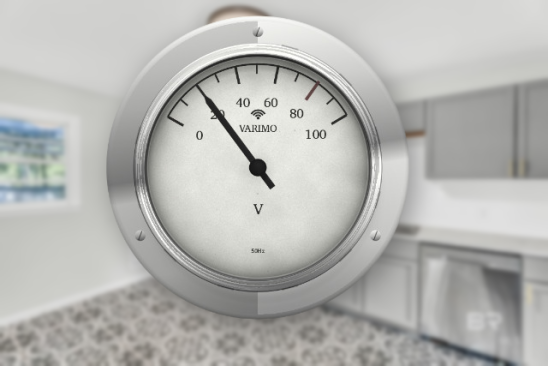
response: 20; V
